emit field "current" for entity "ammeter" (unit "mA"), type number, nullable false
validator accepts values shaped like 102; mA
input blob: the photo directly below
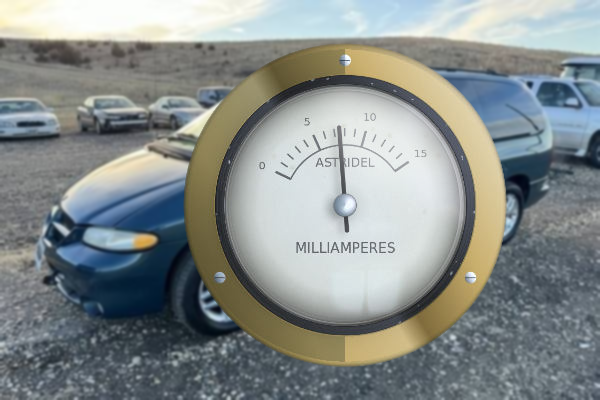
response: 7.5; mA
